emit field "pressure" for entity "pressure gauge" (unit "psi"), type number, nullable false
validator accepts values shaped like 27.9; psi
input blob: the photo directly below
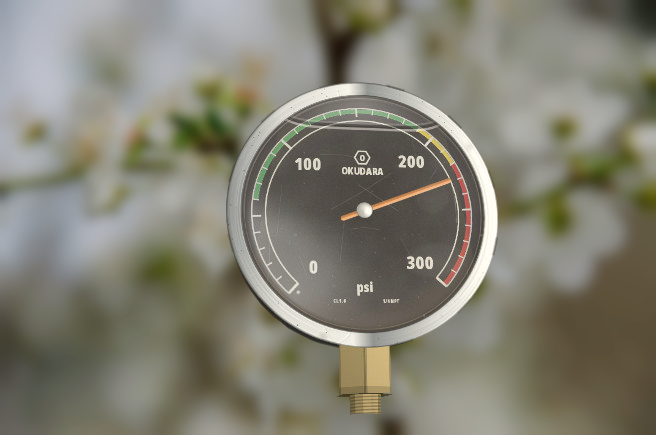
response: 230; psi
